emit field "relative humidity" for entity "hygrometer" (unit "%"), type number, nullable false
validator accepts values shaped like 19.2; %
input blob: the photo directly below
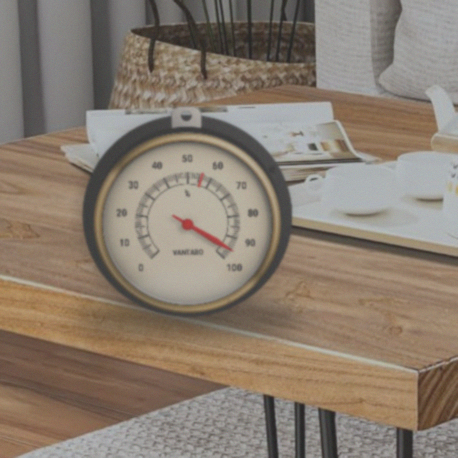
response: 95; %
